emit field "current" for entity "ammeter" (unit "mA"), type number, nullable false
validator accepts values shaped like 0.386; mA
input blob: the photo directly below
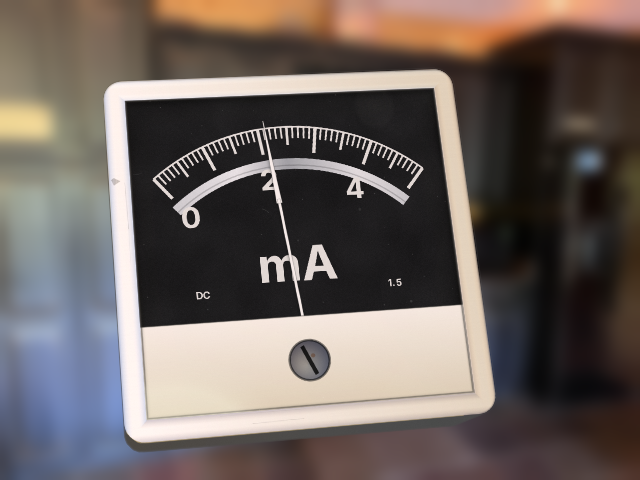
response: 2.1; mA
